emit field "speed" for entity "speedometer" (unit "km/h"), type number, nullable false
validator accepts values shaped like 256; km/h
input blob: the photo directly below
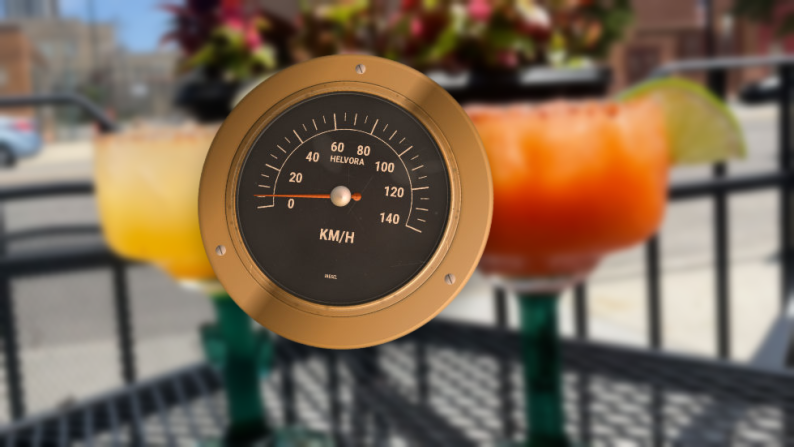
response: 5; km/h
